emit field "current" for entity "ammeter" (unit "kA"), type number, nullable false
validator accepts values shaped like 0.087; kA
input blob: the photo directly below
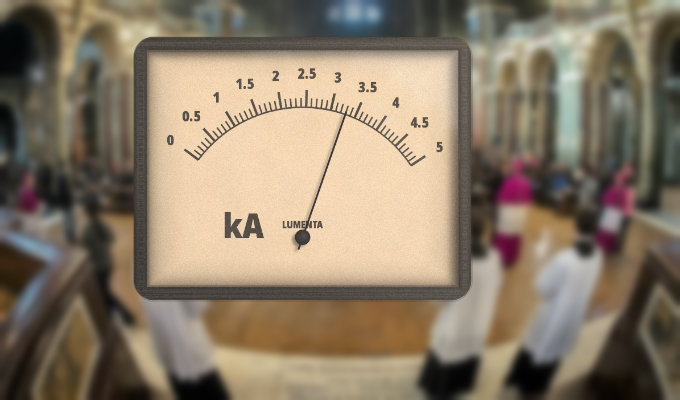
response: 3.3; kA
